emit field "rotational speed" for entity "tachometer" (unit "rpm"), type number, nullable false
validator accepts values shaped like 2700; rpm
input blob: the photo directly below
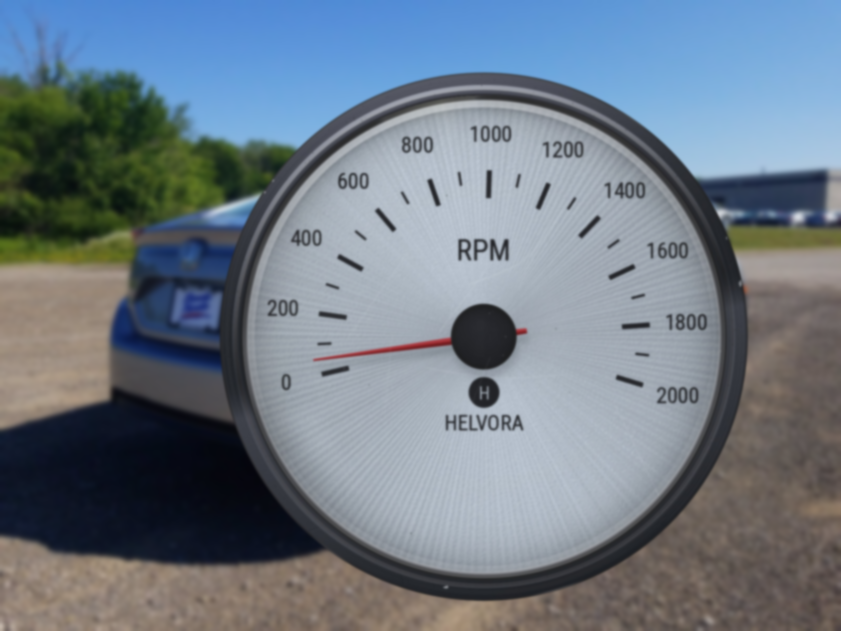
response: 50; rpm
